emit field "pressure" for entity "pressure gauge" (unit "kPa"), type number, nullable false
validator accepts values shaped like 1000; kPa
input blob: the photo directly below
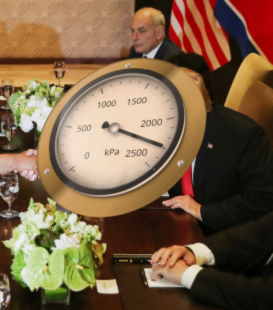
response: 2300; kPa
